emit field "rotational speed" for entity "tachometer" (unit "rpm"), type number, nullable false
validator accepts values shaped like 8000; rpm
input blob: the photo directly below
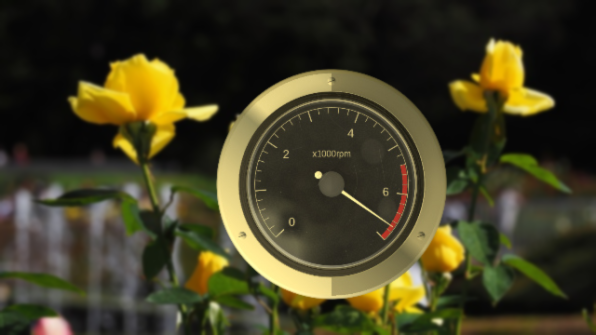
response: 6700; rpm
